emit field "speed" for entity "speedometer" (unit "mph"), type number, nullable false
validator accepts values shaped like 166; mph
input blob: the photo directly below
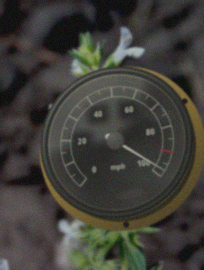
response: 97.5; mph
